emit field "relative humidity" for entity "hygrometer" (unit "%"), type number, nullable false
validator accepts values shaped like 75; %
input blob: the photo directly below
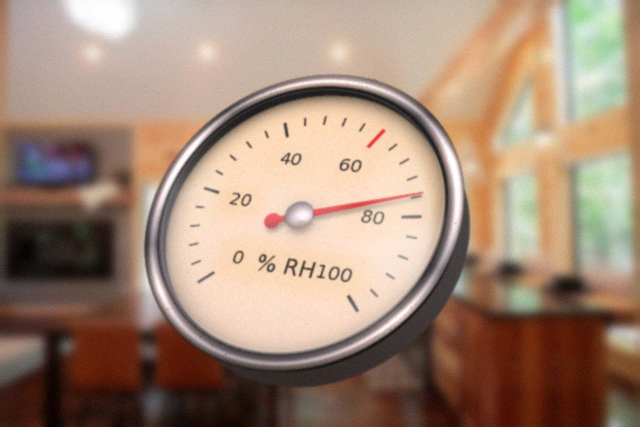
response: 76; %
